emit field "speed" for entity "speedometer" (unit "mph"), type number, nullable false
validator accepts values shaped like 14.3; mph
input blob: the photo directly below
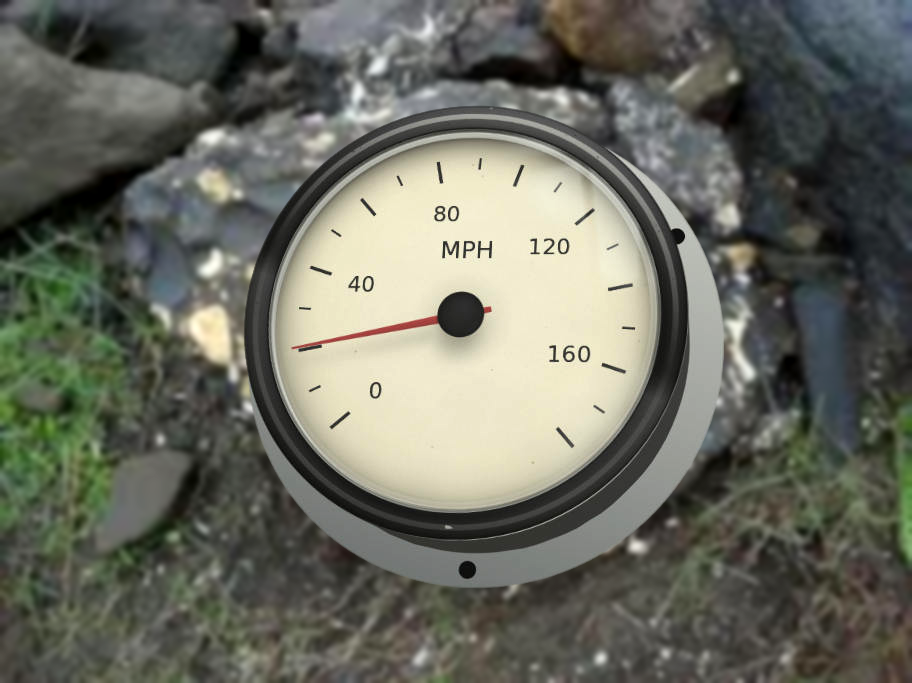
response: 20; mph
